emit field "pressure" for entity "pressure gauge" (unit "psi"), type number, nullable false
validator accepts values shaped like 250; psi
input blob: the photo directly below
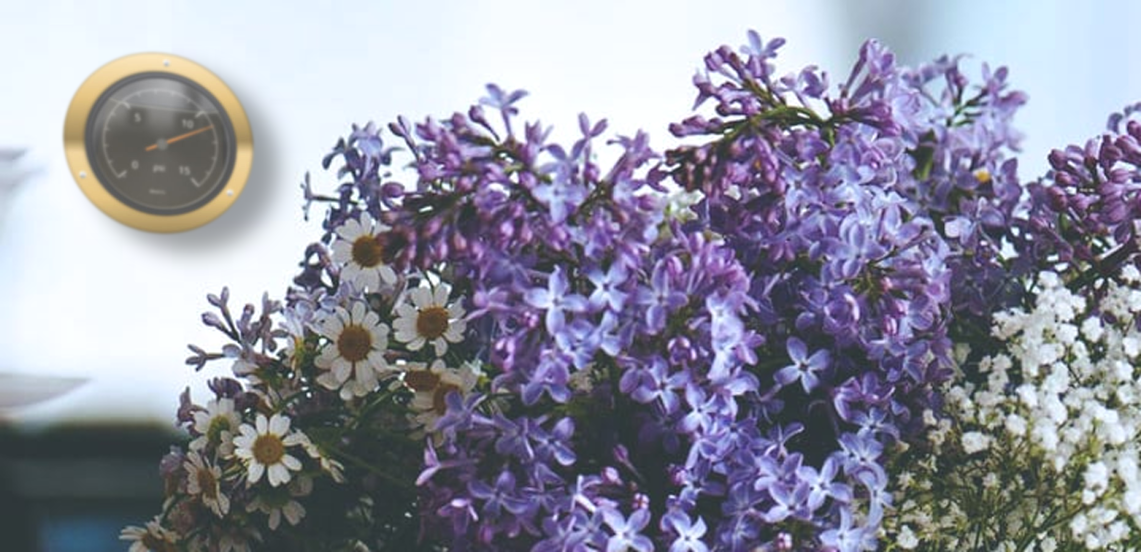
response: 11; psi
